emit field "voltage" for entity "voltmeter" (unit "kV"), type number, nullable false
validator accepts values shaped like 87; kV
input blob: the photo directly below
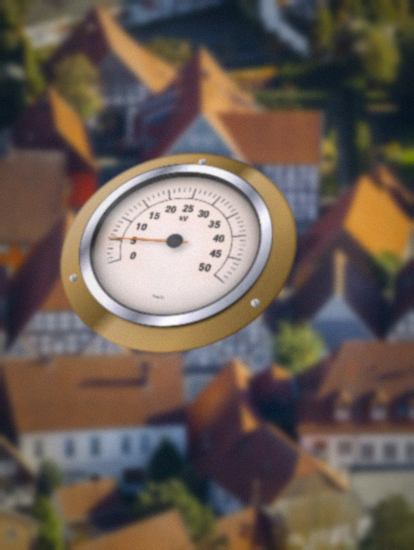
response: 5; kV
